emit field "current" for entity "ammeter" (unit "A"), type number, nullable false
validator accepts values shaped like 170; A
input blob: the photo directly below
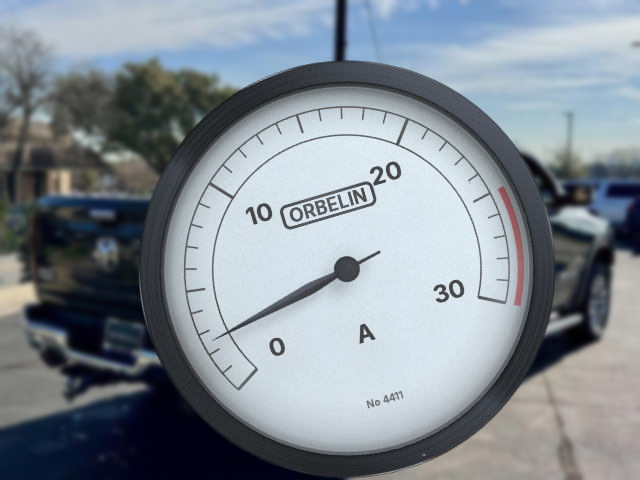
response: 2.5; A
